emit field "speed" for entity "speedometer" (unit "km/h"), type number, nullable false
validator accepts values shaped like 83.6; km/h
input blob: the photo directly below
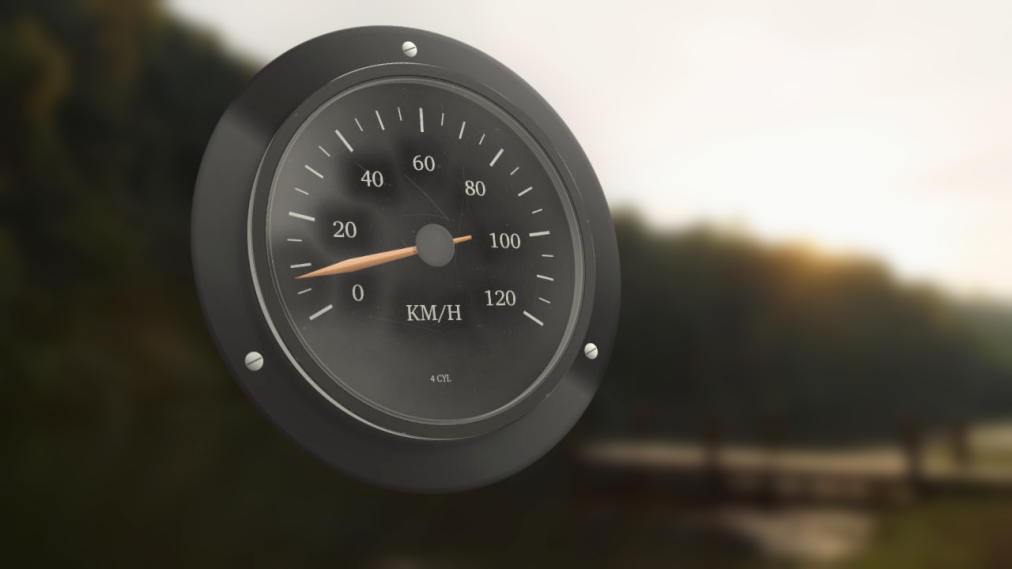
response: 7.5; km/h
